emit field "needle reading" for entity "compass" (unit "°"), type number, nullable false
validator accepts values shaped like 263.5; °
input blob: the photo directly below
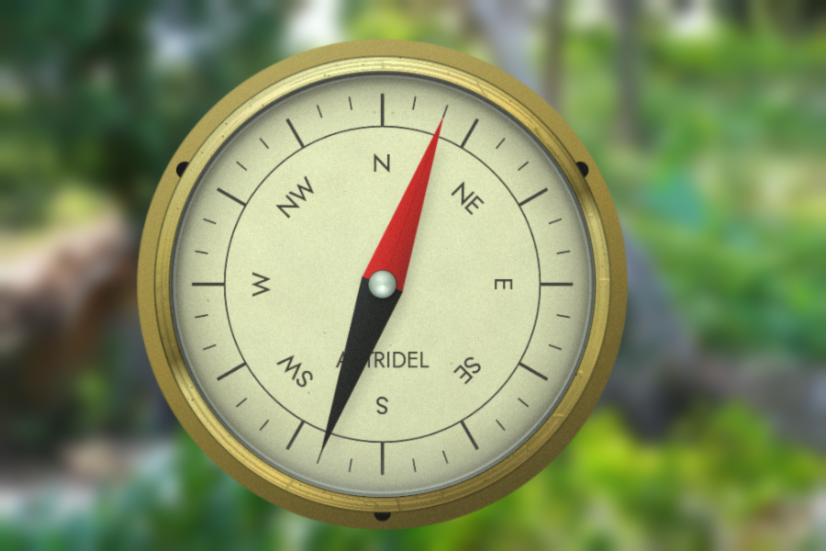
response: 20; °
